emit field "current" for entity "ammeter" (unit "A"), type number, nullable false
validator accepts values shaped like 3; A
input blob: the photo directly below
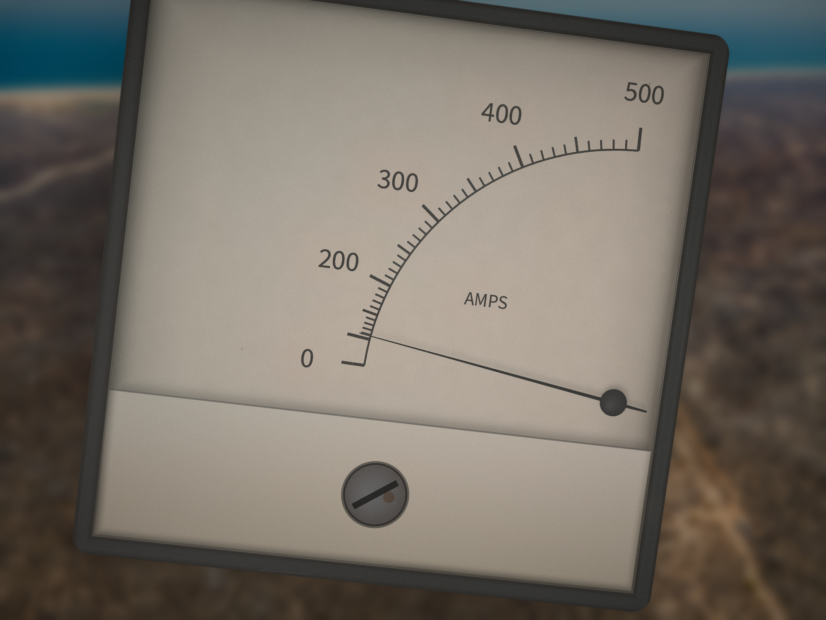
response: 110; A
